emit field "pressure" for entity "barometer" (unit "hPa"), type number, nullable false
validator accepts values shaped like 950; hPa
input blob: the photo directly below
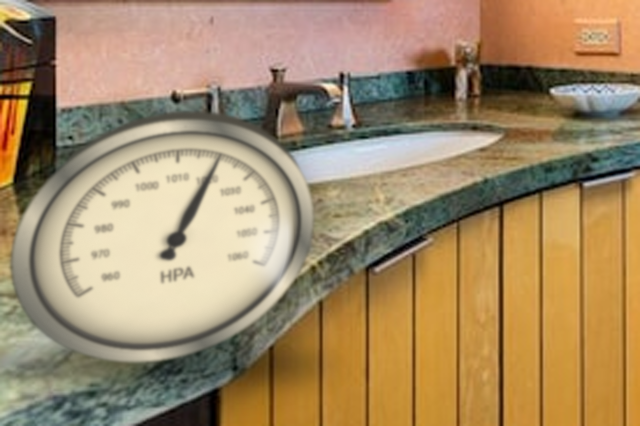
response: 1020; hPa
